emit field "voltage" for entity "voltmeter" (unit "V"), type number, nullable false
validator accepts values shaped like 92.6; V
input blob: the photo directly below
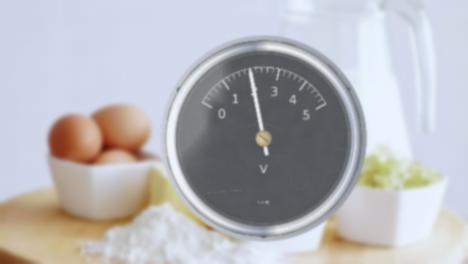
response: 2; V
